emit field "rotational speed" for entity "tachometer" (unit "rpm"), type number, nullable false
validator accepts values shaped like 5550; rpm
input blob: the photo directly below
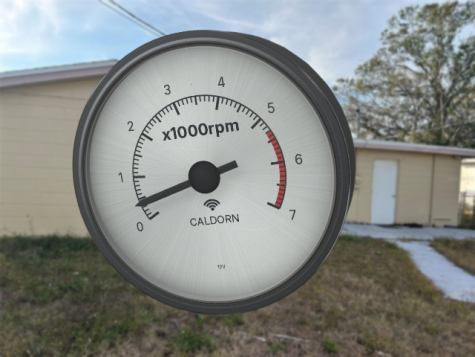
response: 400; rpm
